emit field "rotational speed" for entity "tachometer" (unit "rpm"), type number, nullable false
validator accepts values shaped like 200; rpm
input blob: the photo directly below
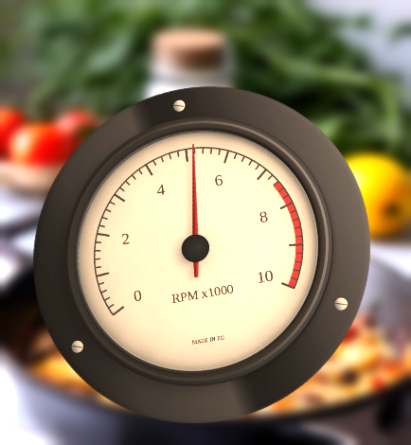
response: 5200; rpm
